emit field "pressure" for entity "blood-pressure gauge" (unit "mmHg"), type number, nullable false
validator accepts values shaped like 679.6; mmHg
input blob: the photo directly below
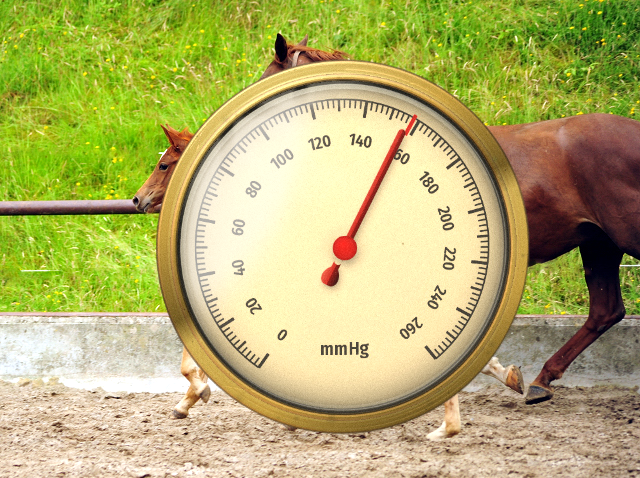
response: 156; mmHg
